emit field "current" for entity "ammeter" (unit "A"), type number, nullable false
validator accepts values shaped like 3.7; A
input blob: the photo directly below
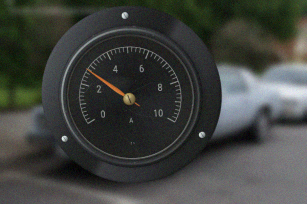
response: 2.8; A
